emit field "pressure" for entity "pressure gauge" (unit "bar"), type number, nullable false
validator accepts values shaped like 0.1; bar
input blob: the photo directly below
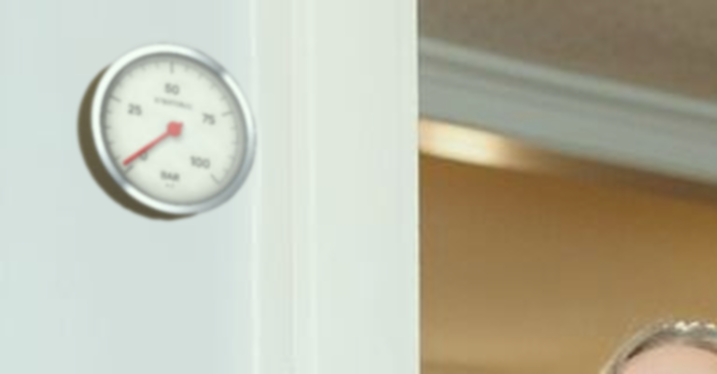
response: 2.5; bar
